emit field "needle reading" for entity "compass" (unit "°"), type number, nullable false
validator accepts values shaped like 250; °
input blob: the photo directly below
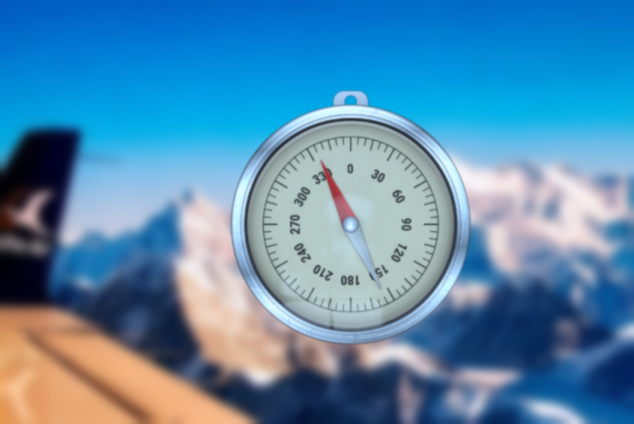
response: 335; °
